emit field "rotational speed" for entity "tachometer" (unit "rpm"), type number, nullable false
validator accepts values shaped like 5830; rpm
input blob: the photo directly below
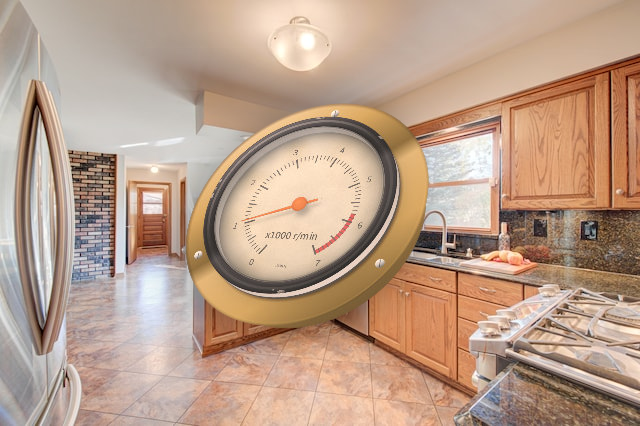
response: 1000; rpm
